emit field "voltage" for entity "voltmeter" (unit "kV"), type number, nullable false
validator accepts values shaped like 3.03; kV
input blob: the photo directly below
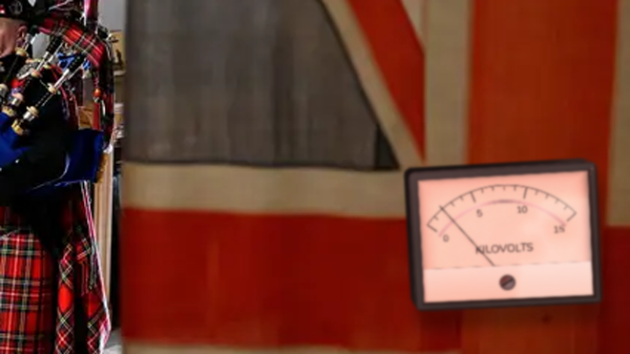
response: 2; kV
